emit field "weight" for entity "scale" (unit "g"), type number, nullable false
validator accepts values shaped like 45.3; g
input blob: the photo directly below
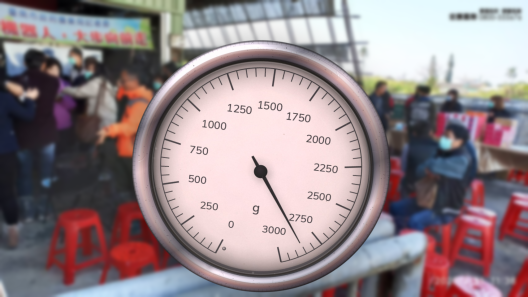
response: 2850; g
